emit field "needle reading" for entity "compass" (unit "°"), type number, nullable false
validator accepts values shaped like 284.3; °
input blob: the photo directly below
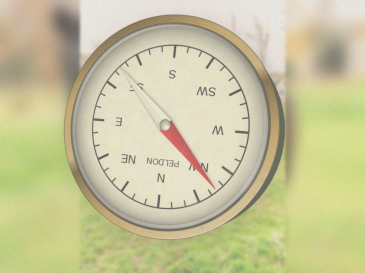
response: 315; °
